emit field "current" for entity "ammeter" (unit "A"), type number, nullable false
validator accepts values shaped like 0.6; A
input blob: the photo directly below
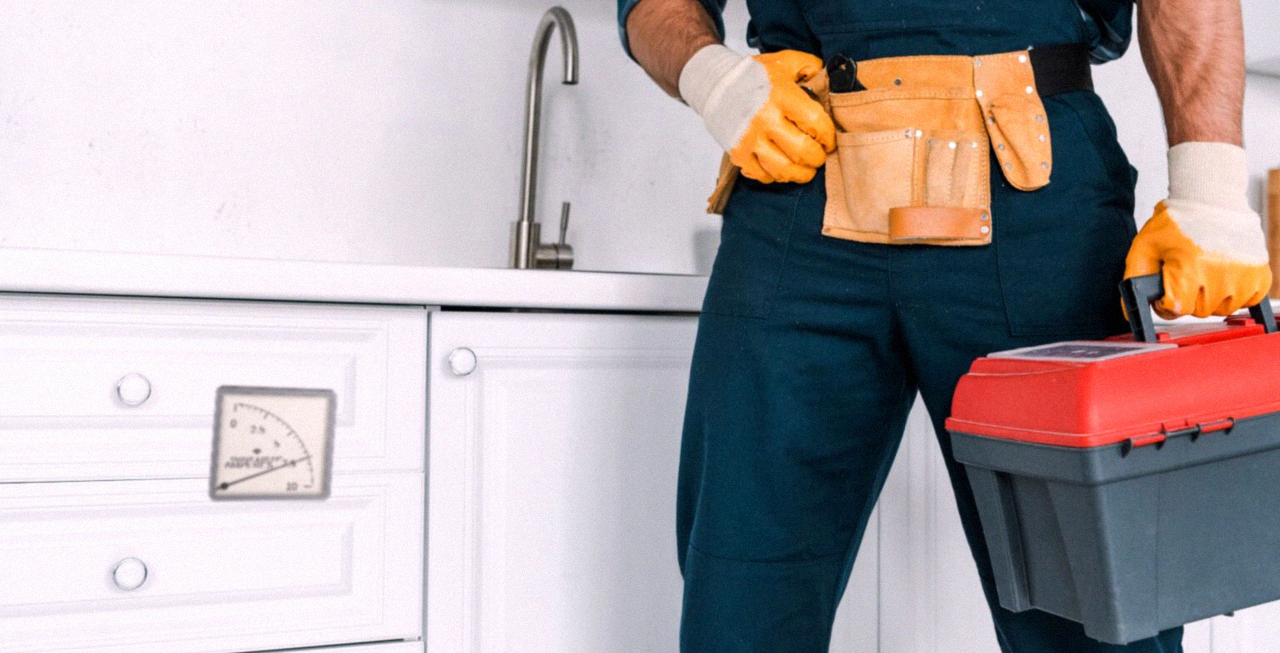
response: 7.5; A
